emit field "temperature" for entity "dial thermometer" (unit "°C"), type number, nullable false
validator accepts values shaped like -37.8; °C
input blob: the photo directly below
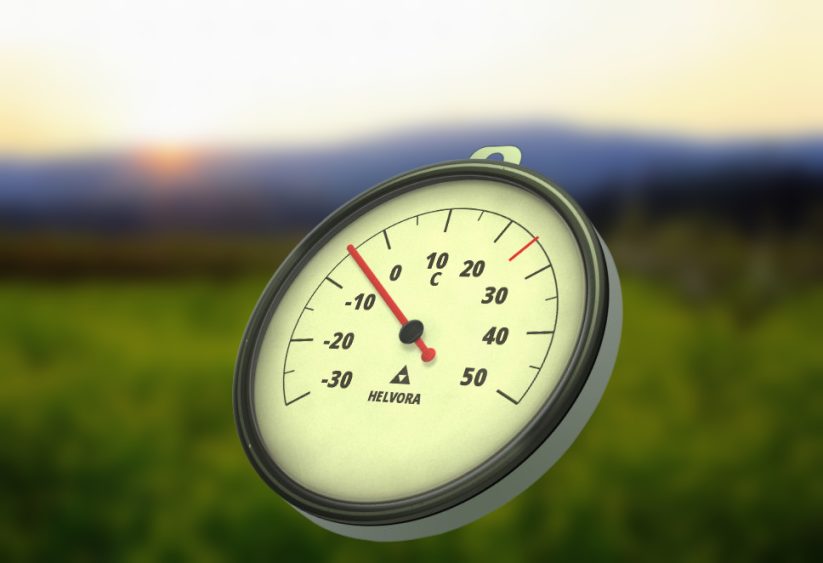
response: -5; °C
